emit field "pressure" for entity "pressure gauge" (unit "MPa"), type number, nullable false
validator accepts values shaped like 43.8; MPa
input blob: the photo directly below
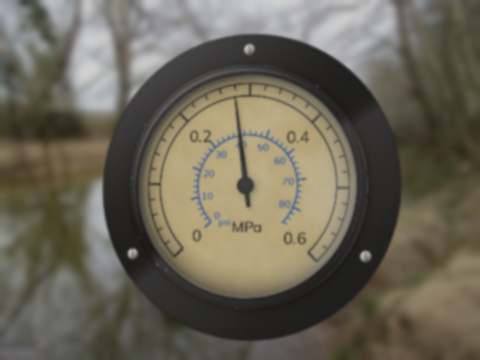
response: 0.28; MPa
